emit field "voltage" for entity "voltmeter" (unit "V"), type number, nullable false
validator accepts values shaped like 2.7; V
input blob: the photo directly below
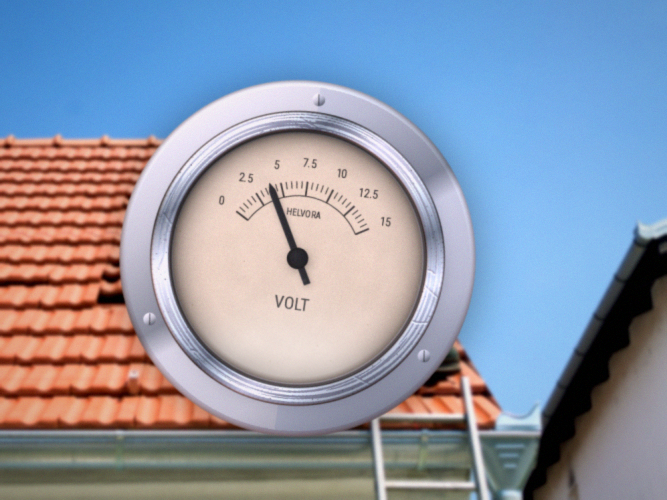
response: 4; V
